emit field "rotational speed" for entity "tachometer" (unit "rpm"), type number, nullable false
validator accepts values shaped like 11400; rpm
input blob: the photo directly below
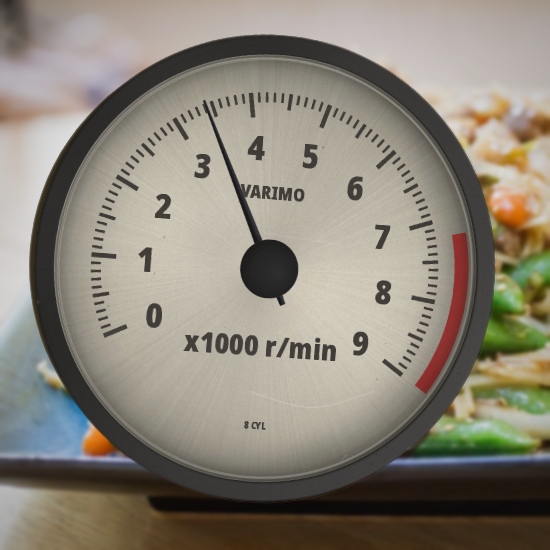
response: 3400; rpm
